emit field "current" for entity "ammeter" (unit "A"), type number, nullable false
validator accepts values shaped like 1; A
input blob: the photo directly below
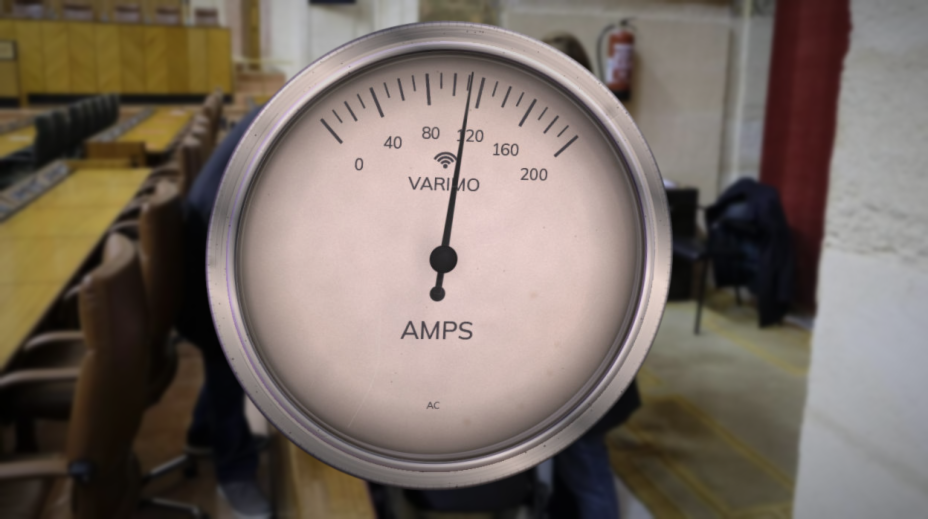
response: 110; A
